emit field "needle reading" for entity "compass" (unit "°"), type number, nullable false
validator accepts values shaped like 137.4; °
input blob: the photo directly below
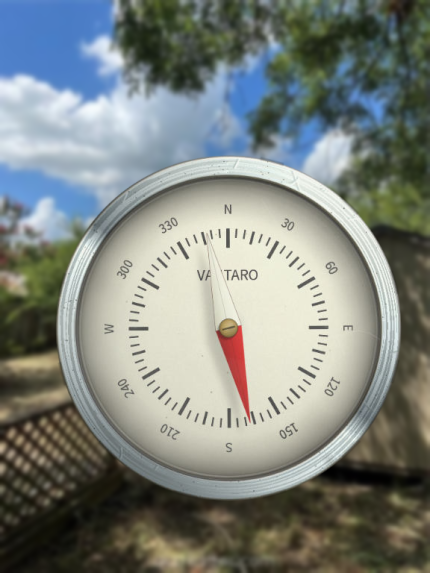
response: 167.5; °
